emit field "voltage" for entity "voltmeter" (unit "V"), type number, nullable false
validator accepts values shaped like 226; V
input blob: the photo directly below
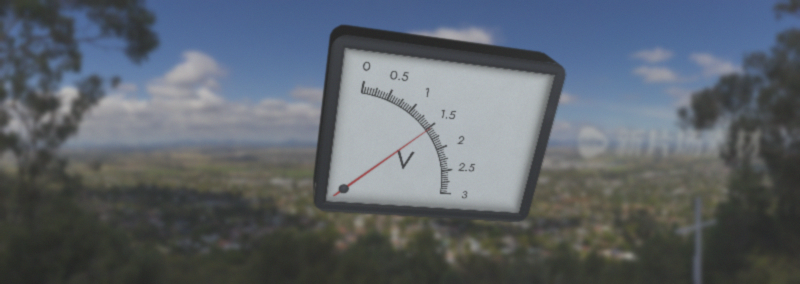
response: 1.5; V
